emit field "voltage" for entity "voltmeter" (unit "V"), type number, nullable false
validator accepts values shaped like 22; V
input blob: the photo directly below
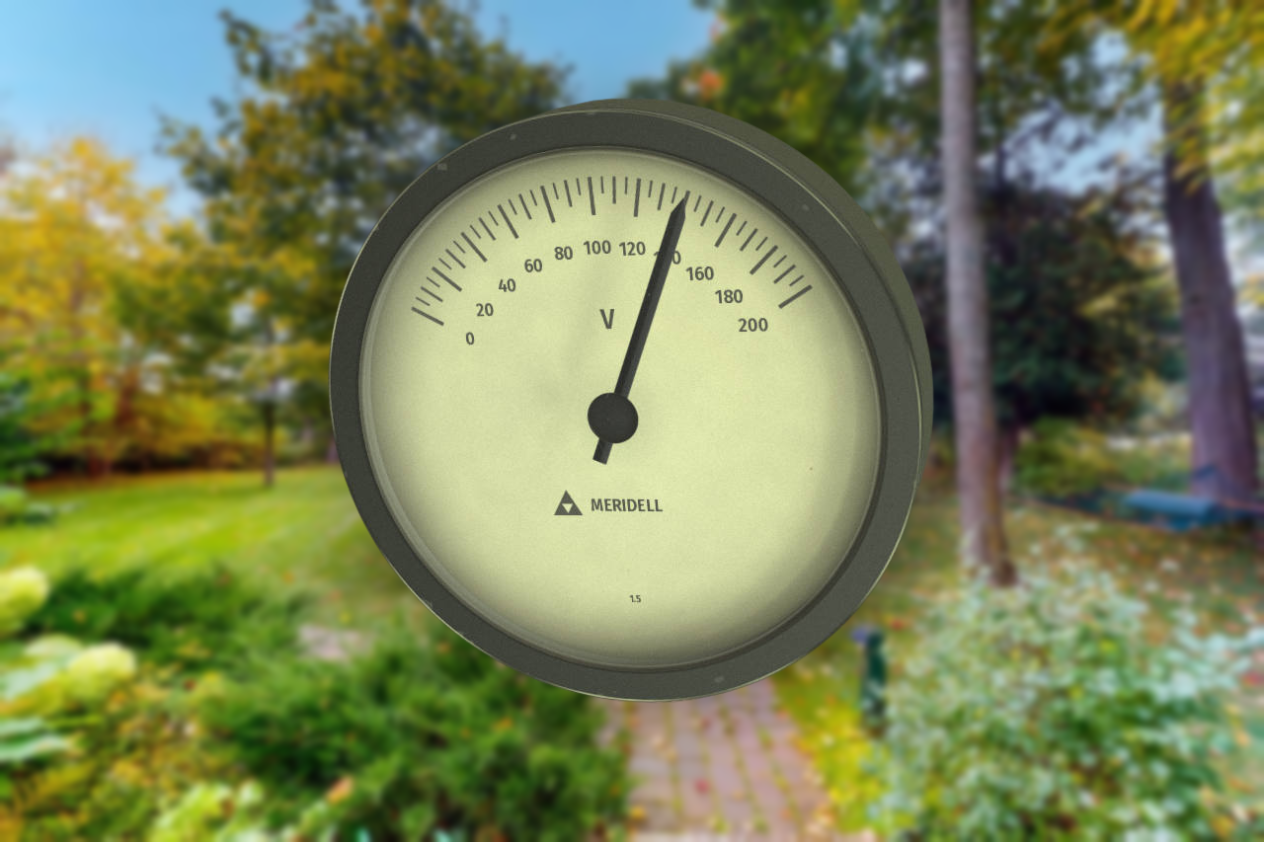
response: 140; V
